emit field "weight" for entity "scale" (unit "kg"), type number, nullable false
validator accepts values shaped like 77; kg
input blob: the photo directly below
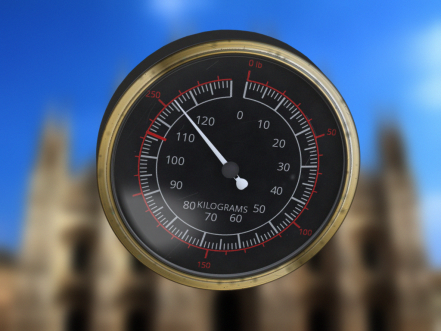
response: 116; kg
